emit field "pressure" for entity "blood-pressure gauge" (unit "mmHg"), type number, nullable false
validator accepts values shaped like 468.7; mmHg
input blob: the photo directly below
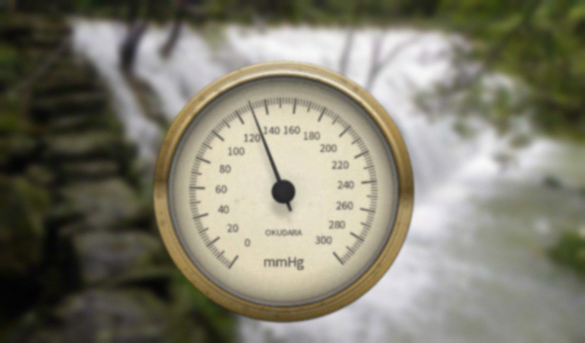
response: 130; mmHg
